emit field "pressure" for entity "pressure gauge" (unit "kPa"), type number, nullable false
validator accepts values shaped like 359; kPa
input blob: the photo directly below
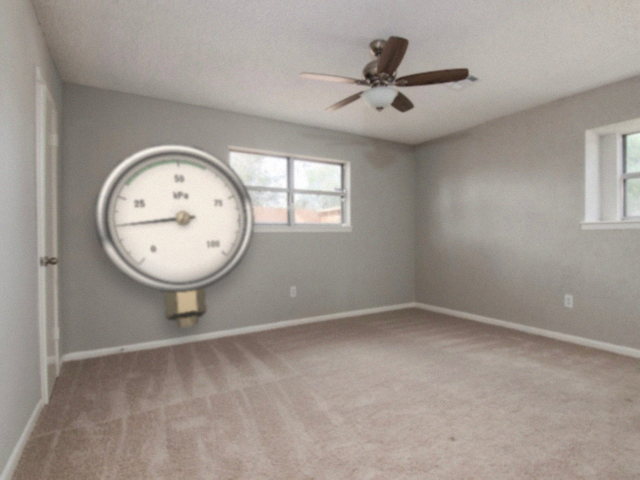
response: 15; kPa
